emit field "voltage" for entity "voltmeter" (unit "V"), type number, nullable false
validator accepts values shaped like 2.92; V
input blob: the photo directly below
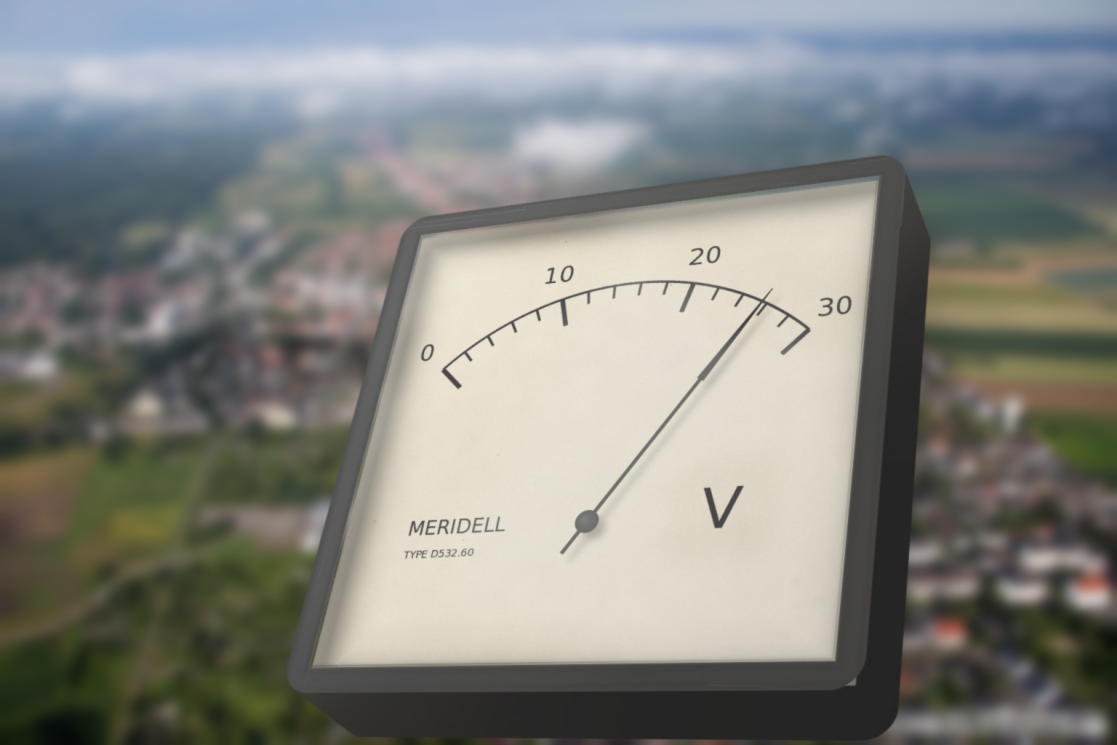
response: 26; V
